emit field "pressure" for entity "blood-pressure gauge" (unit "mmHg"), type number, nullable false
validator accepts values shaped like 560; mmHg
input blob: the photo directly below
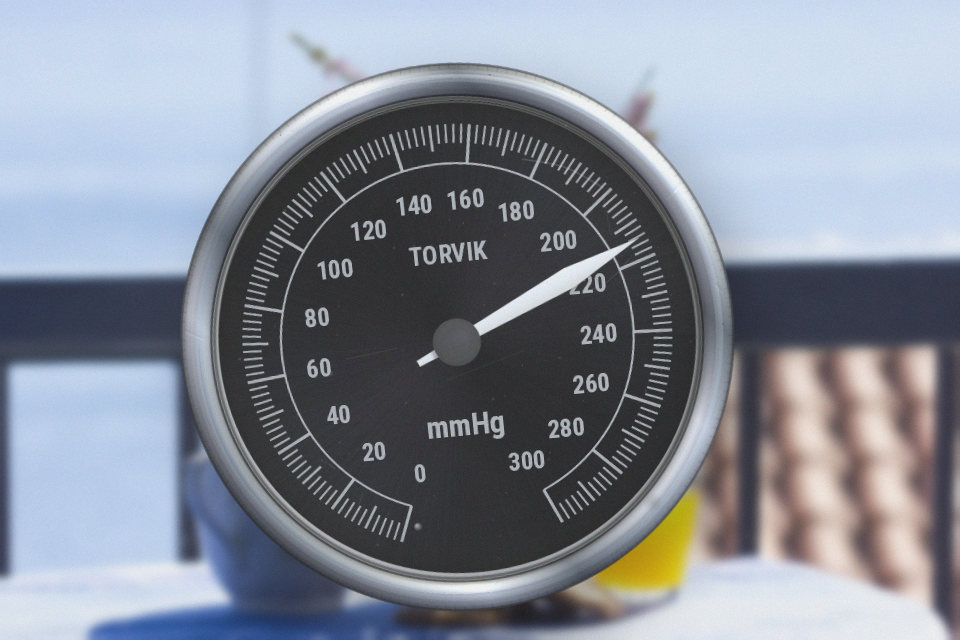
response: 214; mmHg
